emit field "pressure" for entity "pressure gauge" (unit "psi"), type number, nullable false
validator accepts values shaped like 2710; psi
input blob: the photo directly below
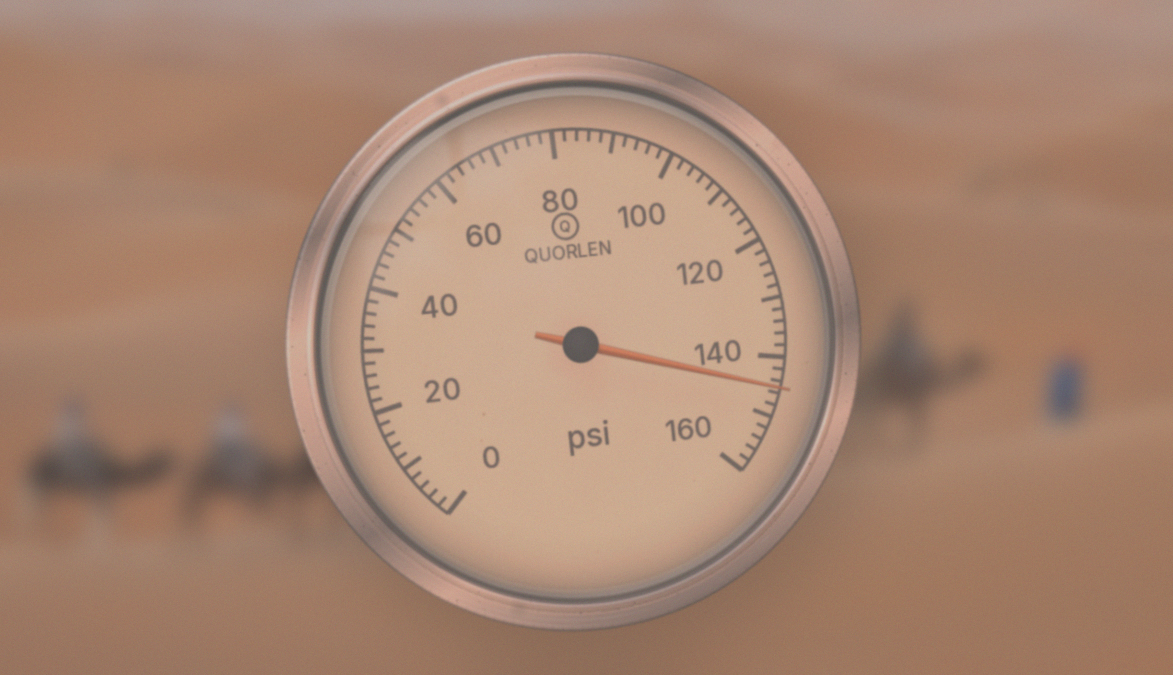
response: 145; psi
